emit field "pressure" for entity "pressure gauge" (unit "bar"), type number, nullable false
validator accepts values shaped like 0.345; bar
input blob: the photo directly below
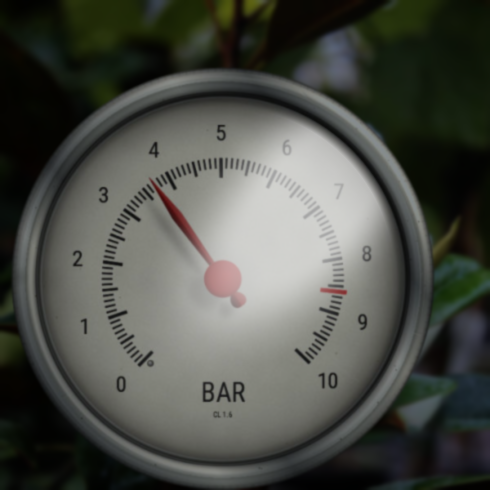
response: 3.7; bar
